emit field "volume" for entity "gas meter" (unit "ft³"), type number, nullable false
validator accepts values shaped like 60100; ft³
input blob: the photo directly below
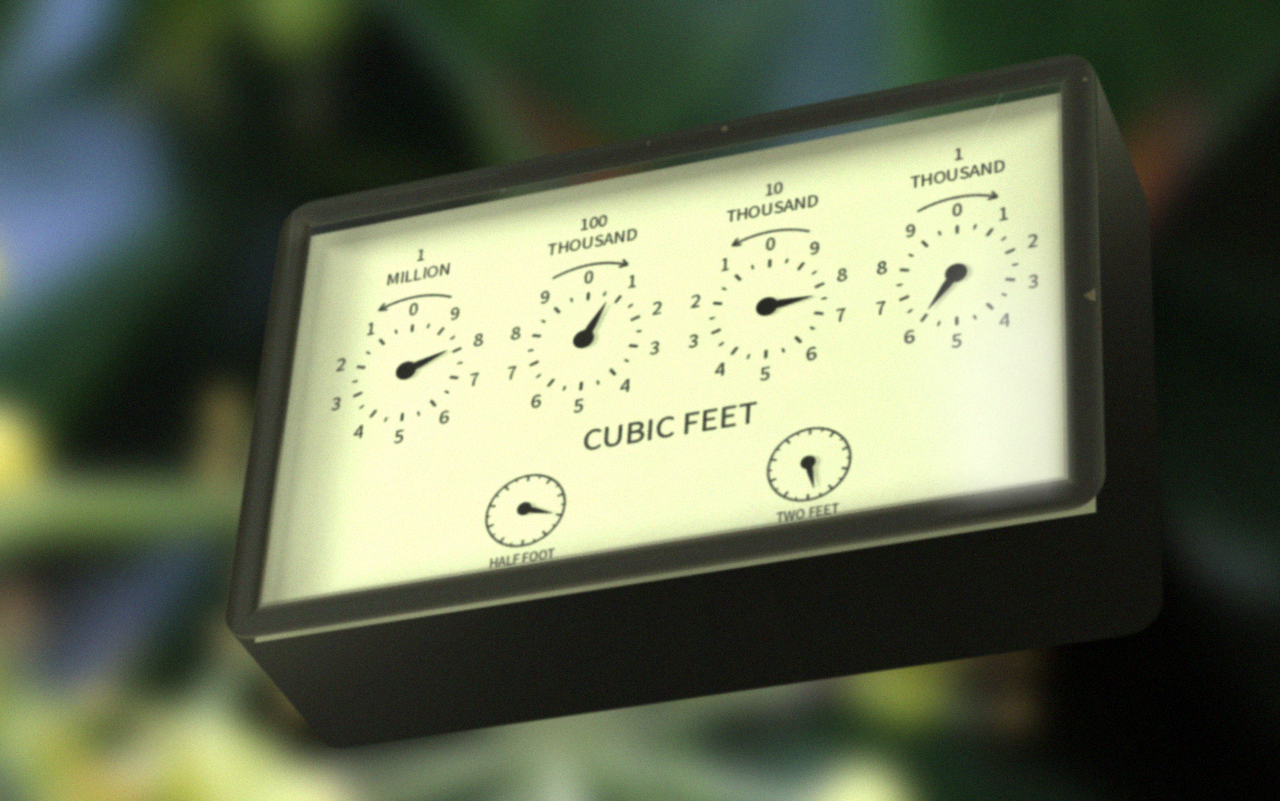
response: 807600; ft³
